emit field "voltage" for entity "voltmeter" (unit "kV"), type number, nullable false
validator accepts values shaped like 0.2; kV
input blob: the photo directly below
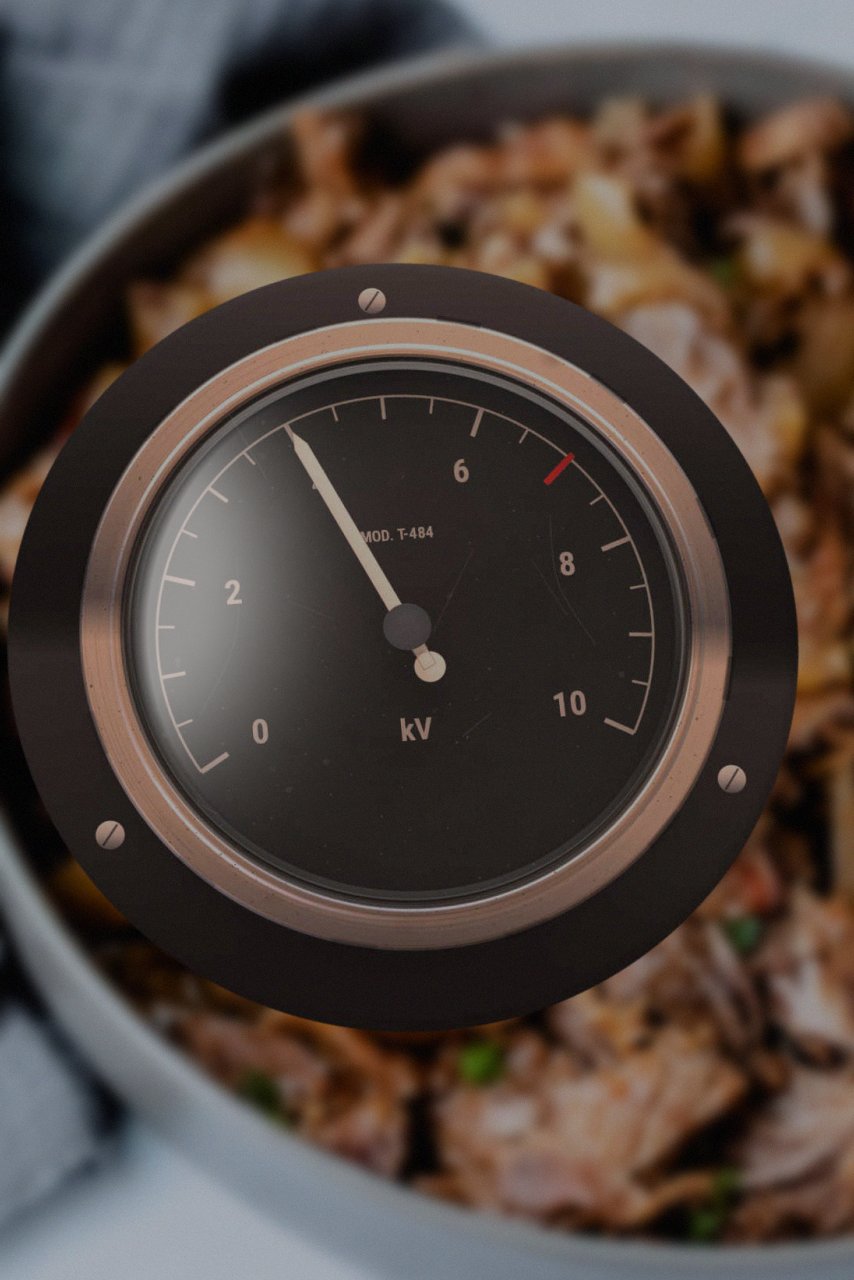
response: 4; kV
